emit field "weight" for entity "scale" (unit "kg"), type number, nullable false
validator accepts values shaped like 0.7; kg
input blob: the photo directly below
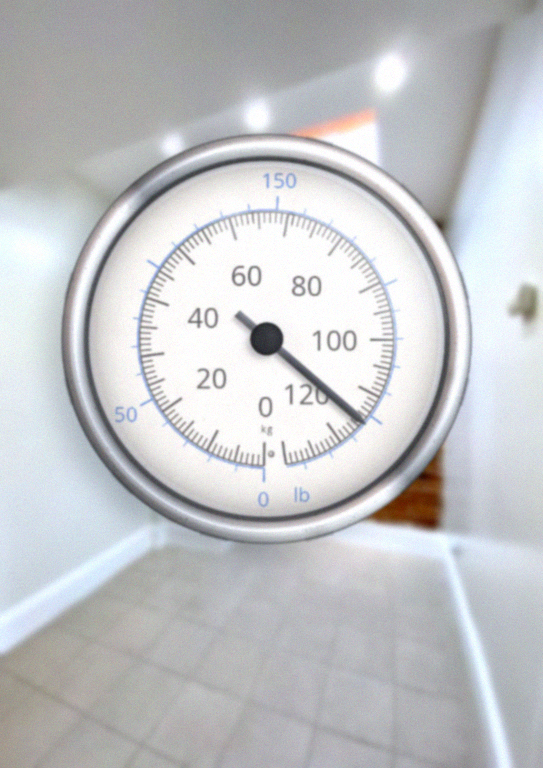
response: 115; kg
